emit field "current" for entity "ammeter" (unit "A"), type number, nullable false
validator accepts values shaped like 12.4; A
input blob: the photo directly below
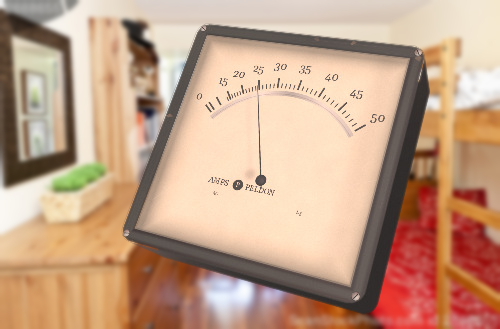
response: 25; A
